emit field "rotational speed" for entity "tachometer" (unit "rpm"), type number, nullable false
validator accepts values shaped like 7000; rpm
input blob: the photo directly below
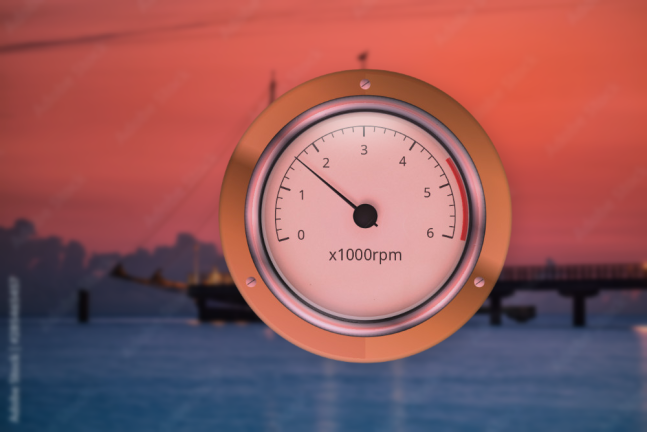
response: 1600; rpm
